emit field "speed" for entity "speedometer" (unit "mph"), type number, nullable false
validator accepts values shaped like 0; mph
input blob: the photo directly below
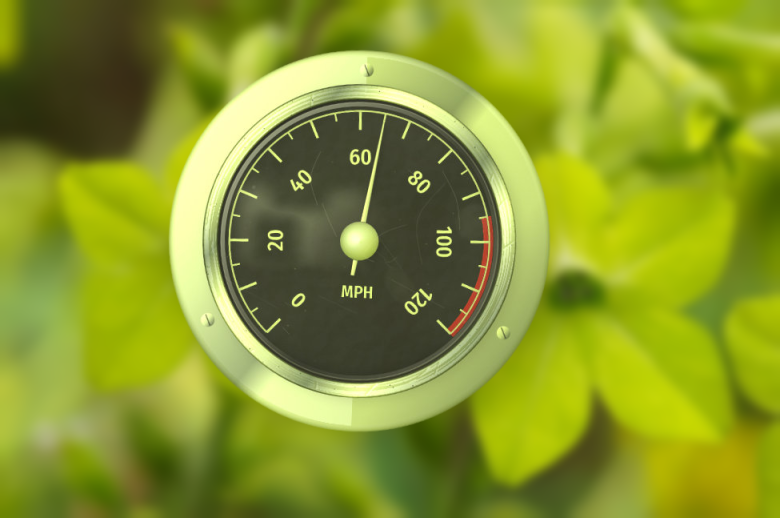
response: 65; mph
